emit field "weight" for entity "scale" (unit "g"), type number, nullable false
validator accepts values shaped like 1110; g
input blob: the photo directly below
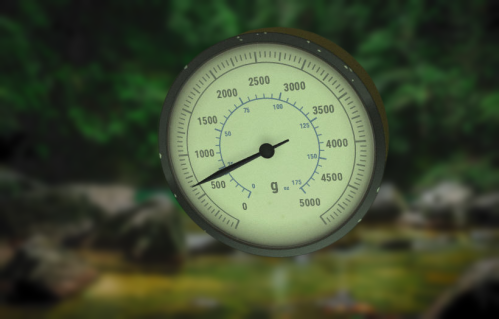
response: 650; g
